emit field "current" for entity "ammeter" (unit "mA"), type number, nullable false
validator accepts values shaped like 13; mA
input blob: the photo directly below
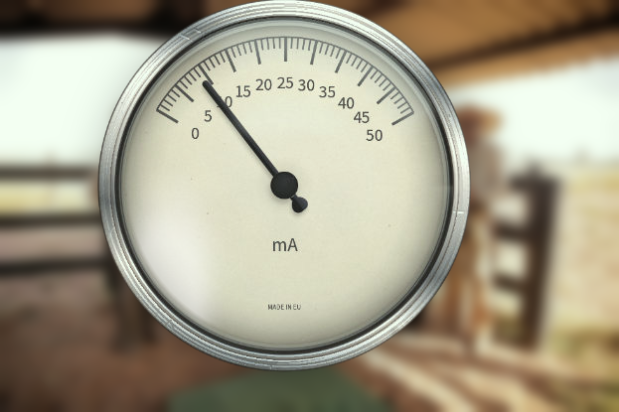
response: 9; mA
